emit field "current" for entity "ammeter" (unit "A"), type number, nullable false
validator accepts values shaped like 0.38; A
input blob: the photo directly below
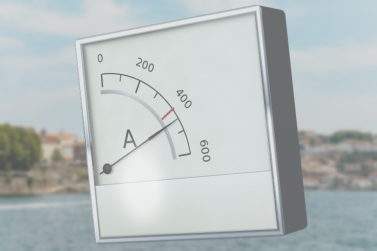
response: 450; A
